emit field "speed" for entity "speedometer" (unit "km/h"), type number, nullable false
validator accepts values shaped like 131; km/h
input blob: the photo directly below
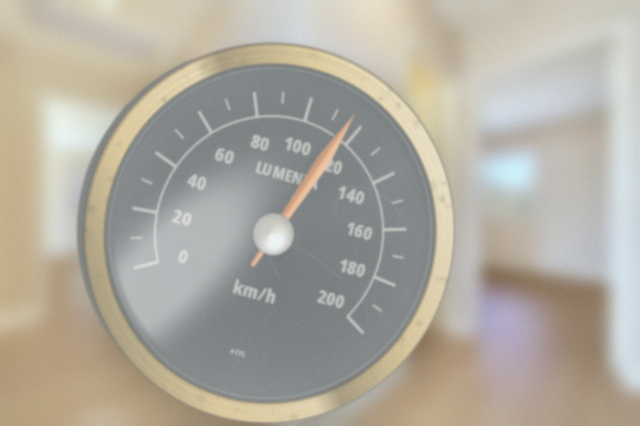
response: 115; km/h
